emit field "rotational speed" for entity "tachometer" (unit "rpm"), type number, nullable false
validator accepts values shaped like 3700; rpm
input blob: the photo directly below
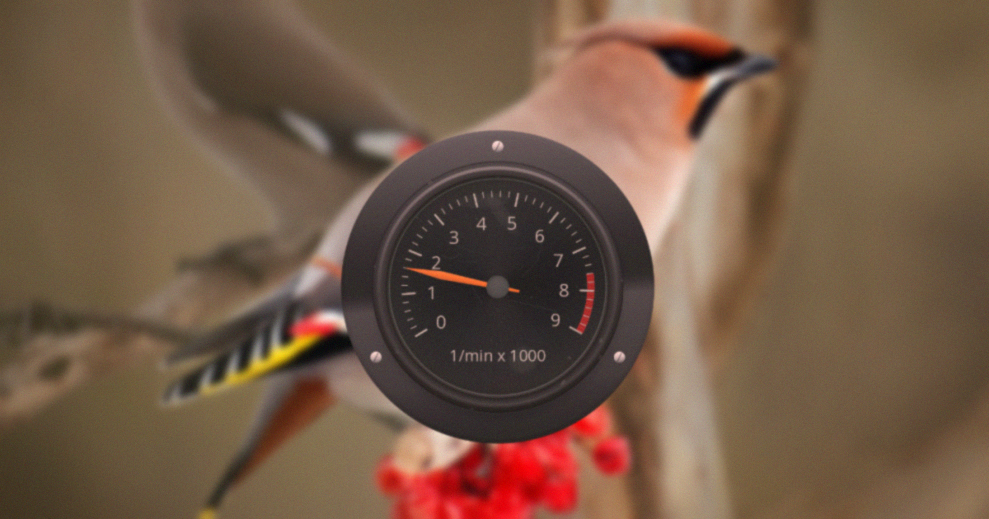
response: 1600; rpm
